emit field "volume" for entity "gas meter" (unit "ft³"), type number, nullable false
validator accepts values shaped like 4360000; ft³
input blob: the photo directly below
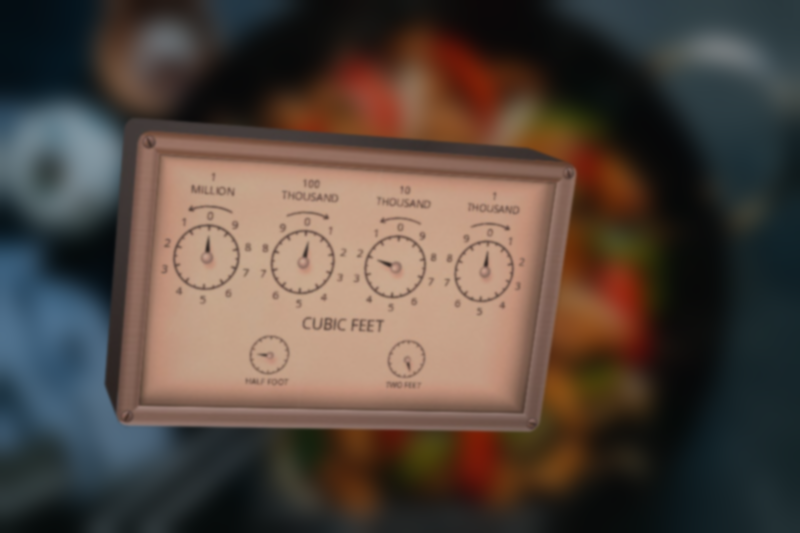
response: 2000; ft³
